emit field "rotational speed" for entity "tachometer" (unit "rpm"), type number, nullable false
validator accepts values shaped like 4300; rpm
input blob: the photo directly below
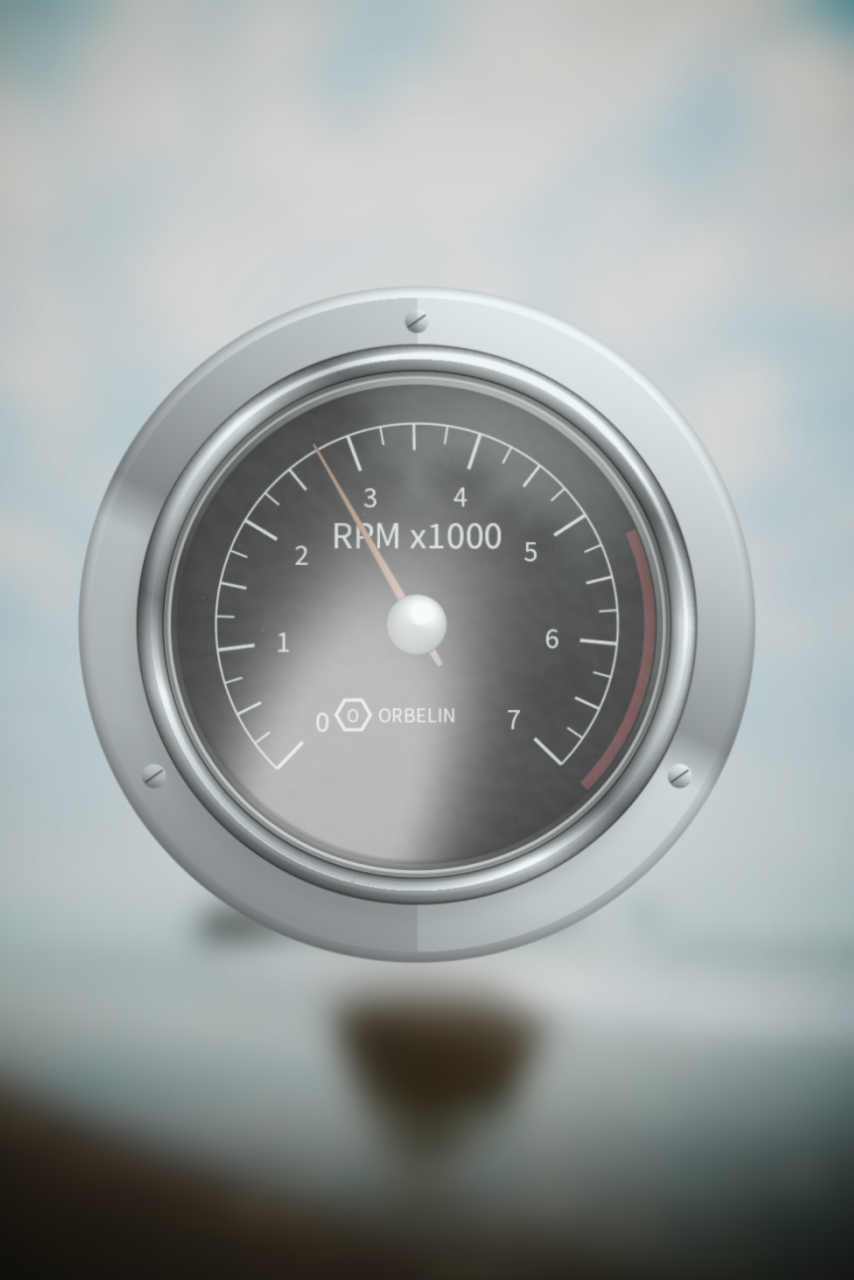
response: 2750; rpm
